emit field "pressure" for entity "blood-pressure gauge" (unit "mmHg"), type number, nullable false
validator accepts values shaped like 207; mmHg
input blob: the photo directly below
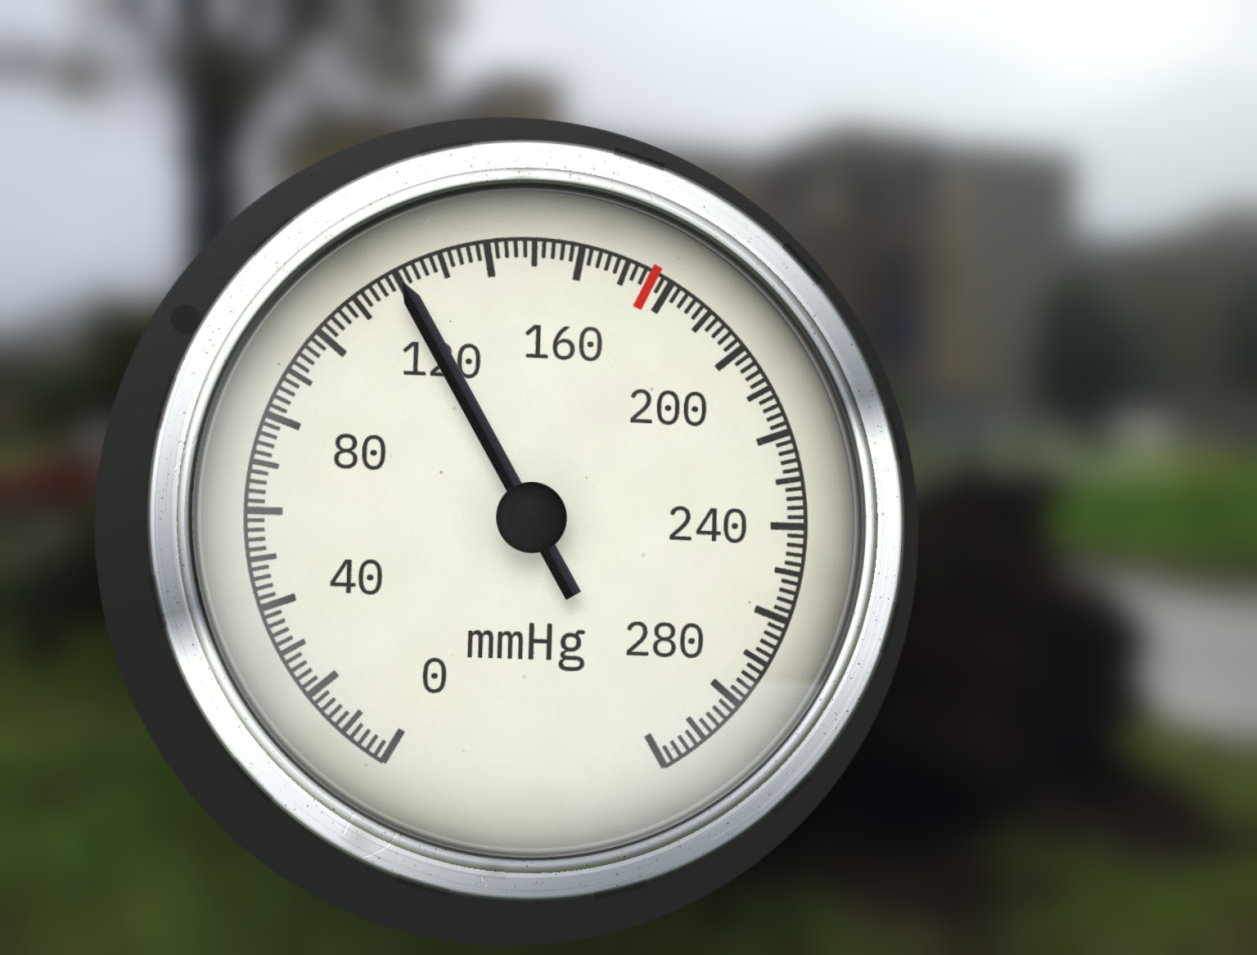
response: 120; mmHg
